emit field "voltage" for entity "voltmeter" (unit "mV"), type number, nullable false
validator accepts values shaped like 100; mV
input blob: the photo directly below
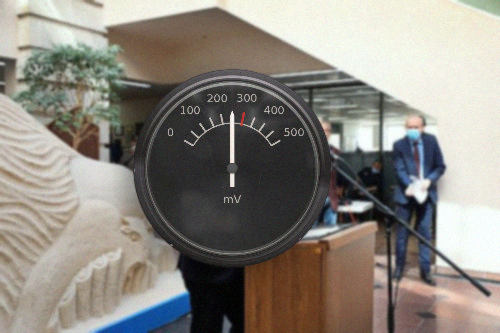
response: 250; mV
